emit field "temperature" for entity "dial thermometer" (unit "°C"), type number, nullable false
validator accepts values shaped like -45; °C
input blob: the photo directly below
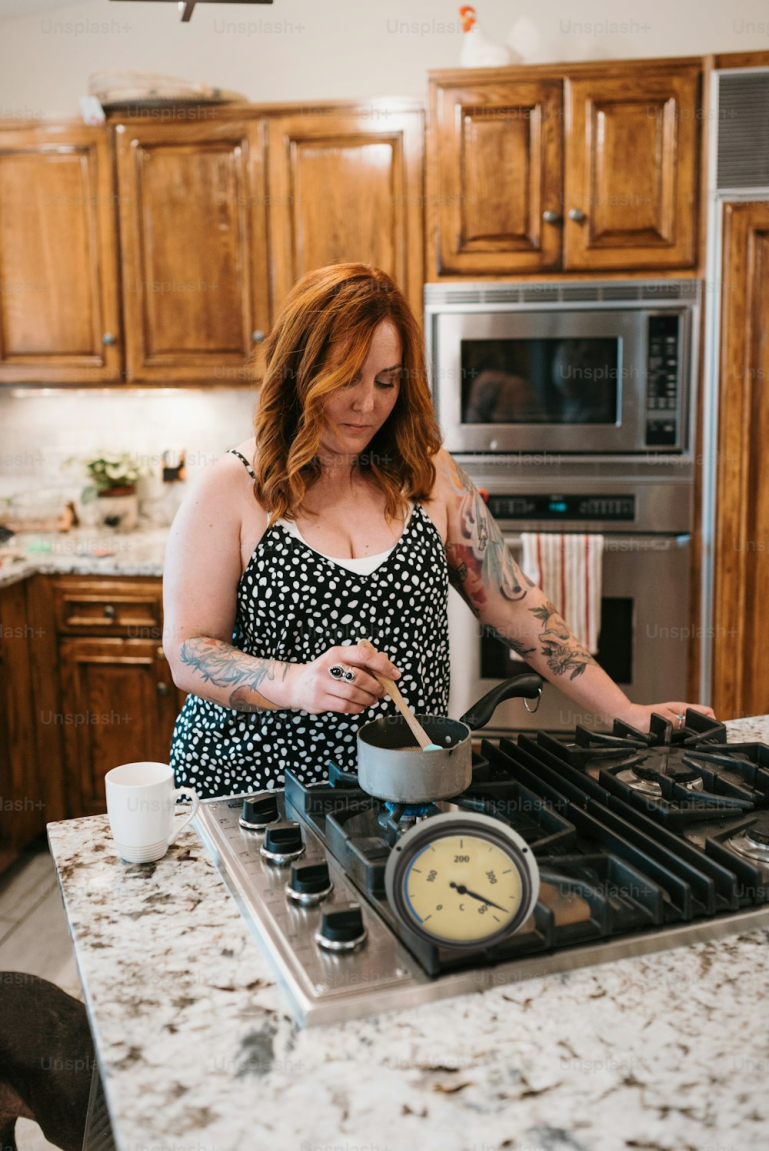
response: 375; °C
